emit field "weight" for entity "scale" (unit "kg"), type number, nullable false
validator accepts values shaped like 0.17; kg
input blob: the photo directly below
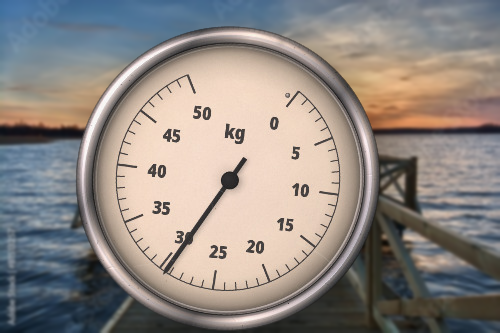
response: 29.5; kg
